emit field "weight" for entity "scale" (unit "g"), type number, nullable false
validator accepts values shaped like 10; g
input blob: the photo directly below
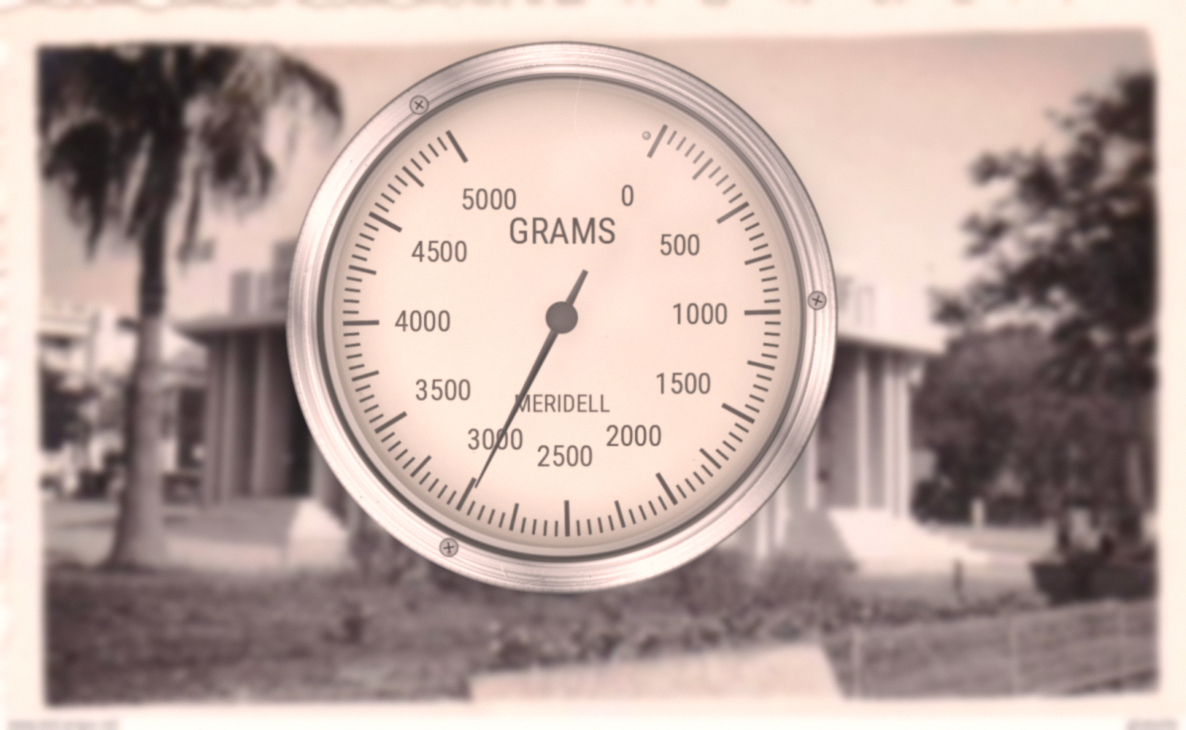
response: 2975; g
